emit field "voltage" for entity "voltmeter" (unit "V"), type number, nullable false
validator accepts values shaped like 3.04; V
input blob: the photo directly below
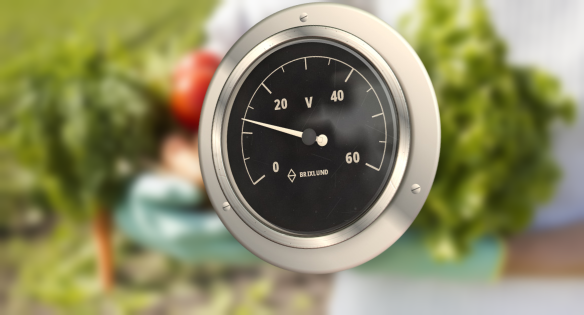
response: 12.5; V
